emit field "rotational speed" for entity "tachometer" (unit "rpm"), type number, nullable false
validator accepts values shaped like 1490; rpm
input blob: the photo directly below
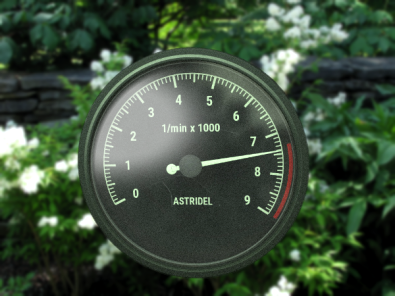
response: 7400; rpm
